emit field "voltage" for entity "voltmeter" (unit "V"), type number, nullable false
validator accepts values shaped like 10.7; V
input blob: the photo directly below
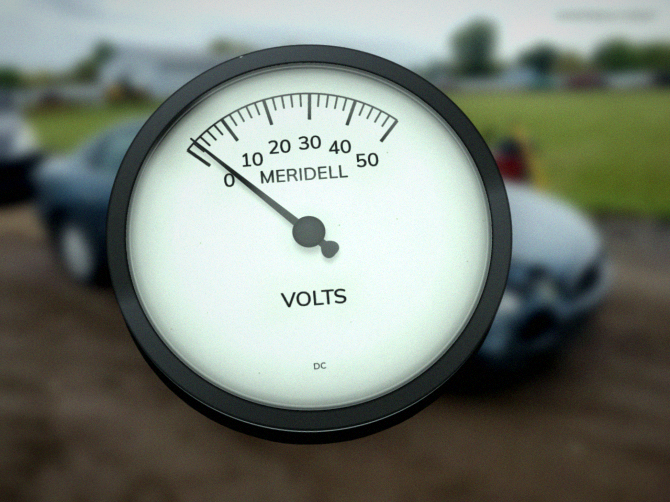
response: 2; V
